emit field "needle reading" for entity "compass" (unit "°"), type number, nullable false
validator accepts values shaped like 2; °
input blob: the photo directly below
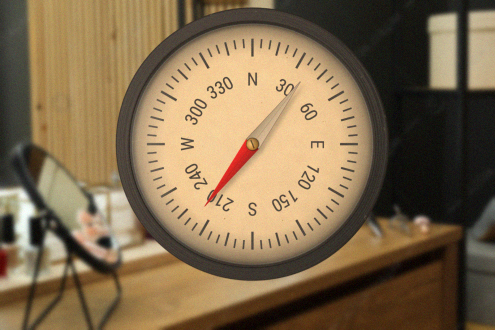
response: 217.5; °
